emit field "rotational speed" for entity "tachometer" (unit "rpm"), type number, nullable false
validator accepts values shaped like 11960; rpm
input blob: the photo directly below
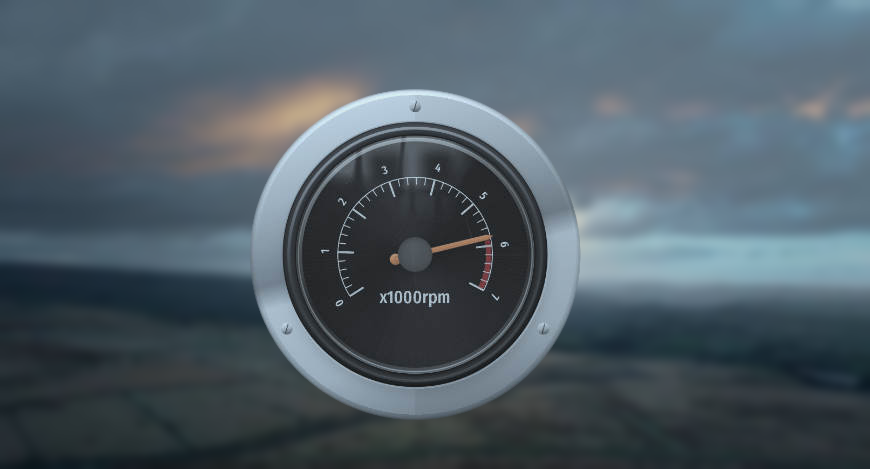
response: 5800; rpm
